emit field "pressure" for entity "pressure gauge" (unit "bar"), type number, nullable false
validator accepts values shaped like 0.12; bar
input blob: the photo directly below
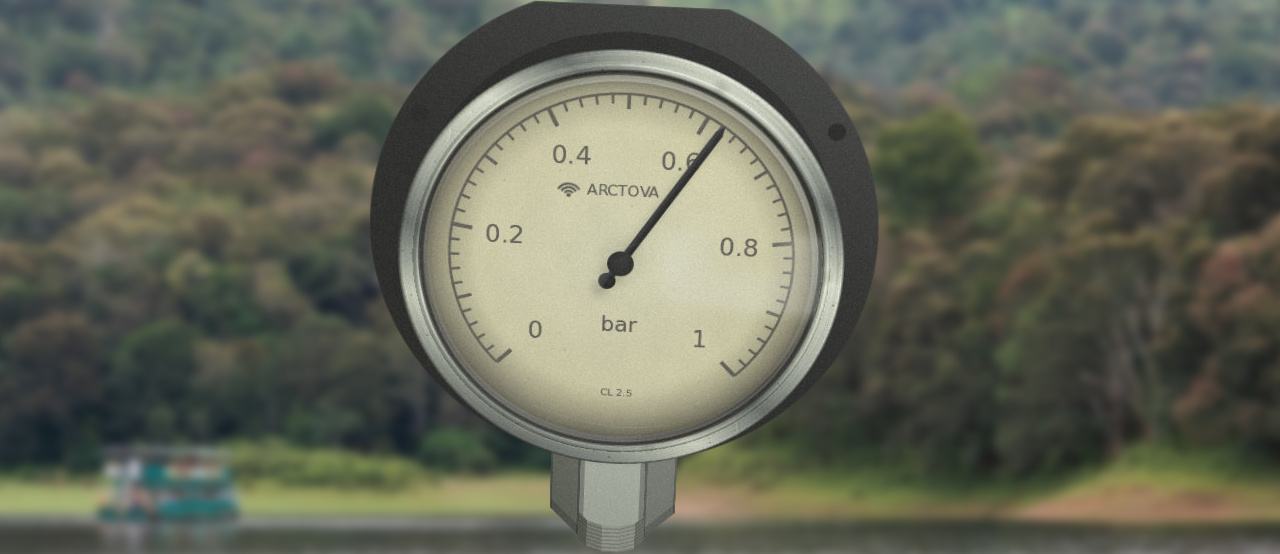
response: 0.62; bar
